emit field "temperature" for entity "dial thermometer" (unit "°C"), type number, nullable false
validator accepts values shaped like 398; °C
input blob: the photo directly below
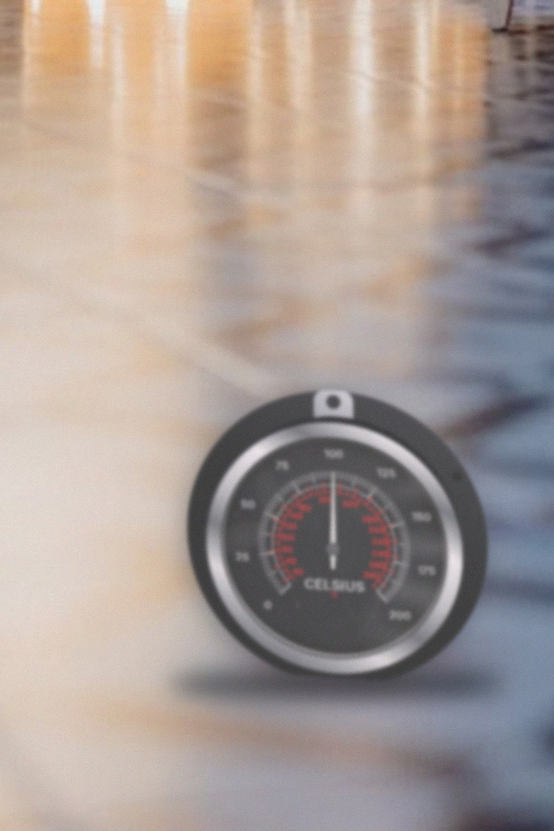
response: 100; °C
